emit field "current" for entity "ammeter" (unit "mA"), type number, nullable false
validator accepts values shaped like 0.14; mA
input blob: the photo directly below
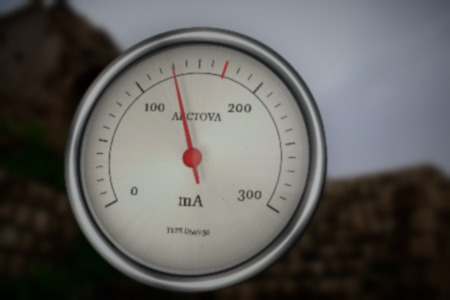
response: 130; mA
